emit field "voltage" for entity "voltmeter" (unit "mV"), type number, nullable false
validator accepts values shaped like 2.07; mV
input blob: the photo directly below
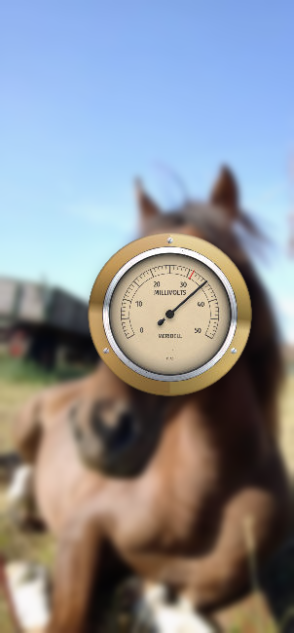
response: 35; mV
